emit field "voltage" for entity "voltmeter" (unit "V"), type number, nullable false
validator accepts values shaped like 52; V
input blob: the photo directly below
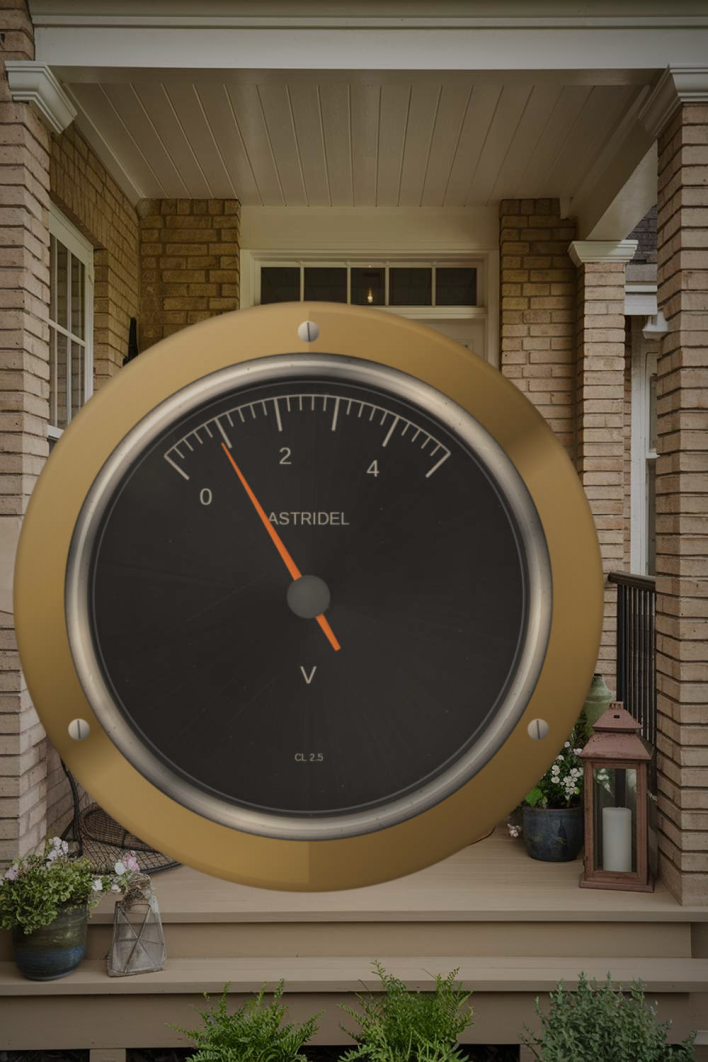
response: 0.9; V
